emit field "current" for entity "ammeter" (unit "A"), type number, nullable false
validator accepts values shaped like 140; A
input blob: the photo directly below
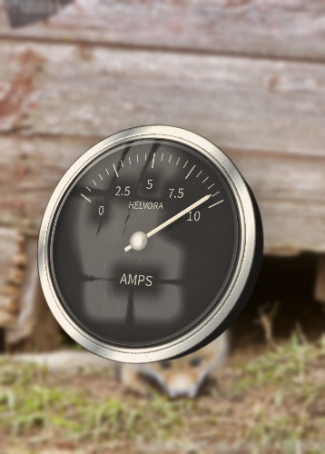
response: 9.5; A
